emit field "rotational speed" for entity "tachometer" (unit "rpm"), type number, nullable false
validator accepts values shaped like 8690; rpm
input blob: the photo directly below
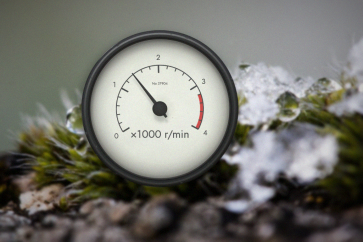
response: 1400; rpm
